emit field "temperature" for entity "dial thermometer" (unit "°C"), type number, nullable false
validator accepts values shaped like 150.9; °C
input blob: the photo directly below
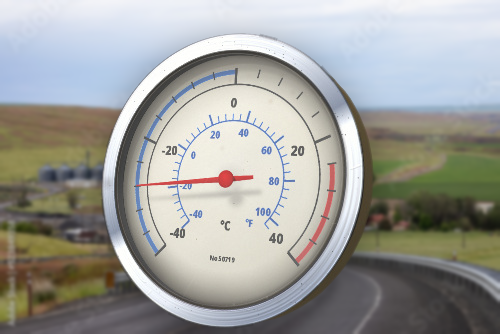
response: -28; °C
